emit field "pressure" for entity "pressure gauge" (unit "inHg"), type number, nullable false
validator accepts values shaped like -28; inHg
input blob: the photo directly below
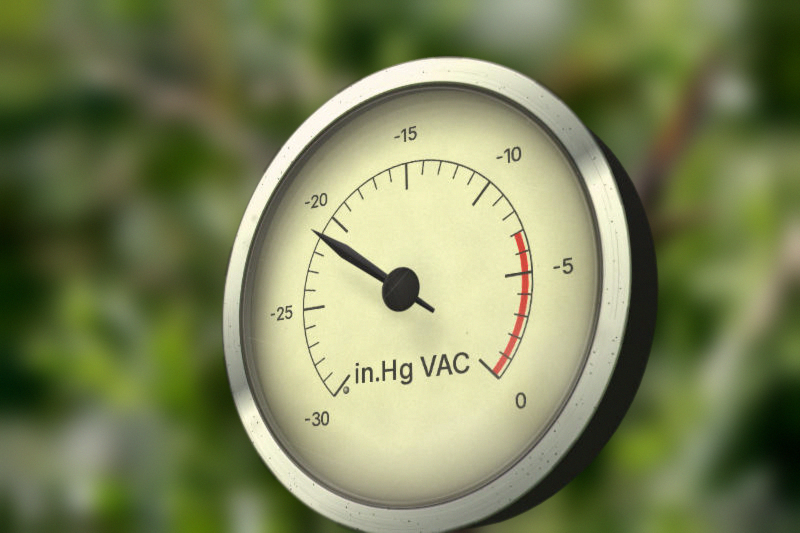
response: -21; inHg
